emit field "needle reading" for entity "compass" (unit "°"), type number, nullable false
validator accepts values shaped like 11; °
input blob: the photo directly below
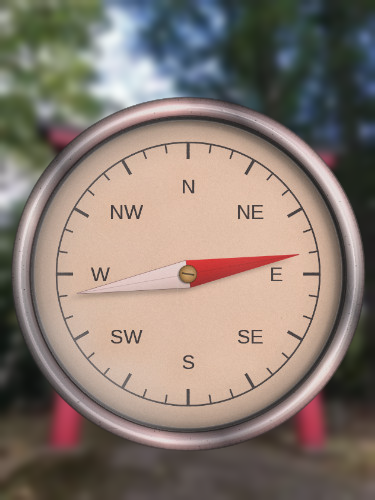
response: 80; °
